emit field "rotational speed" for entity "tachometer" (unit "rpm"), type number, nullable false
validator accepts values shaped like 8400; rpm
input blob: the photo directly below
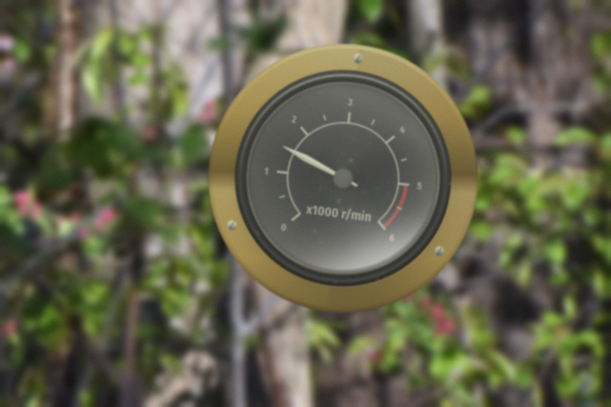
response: 1500; rpm
